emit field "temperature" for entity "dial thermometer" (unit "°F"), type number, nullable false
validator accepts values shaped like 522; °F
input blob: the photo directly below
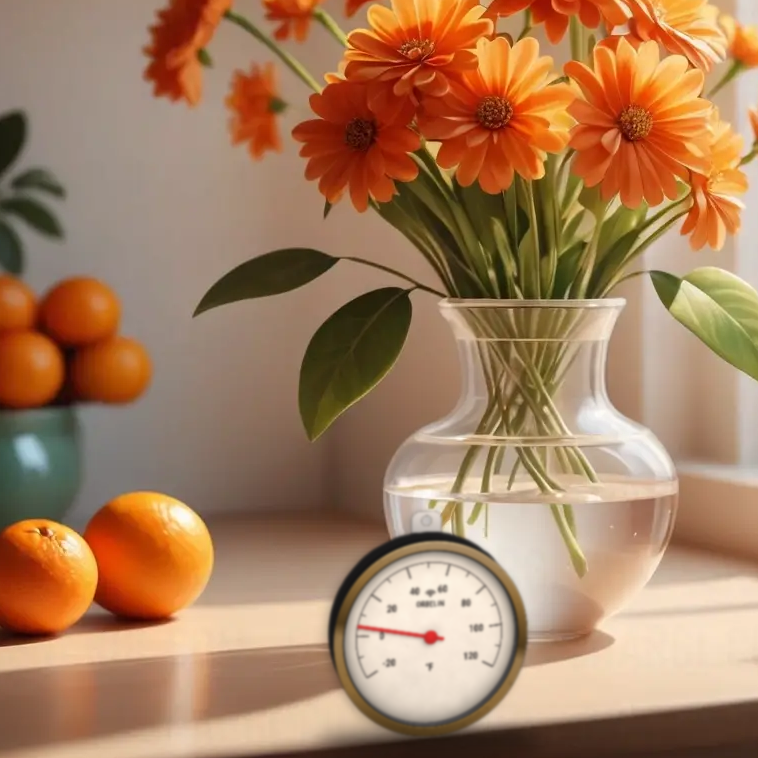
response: 5; °F
